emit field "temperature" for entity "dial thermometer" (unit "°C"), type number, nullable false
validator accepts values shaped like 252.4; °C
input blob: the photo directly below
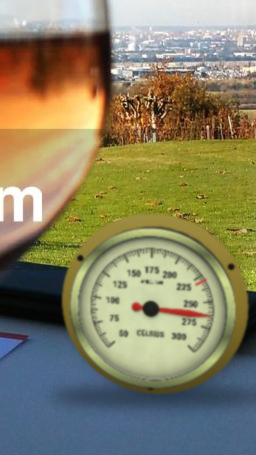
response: 262.5; °C
